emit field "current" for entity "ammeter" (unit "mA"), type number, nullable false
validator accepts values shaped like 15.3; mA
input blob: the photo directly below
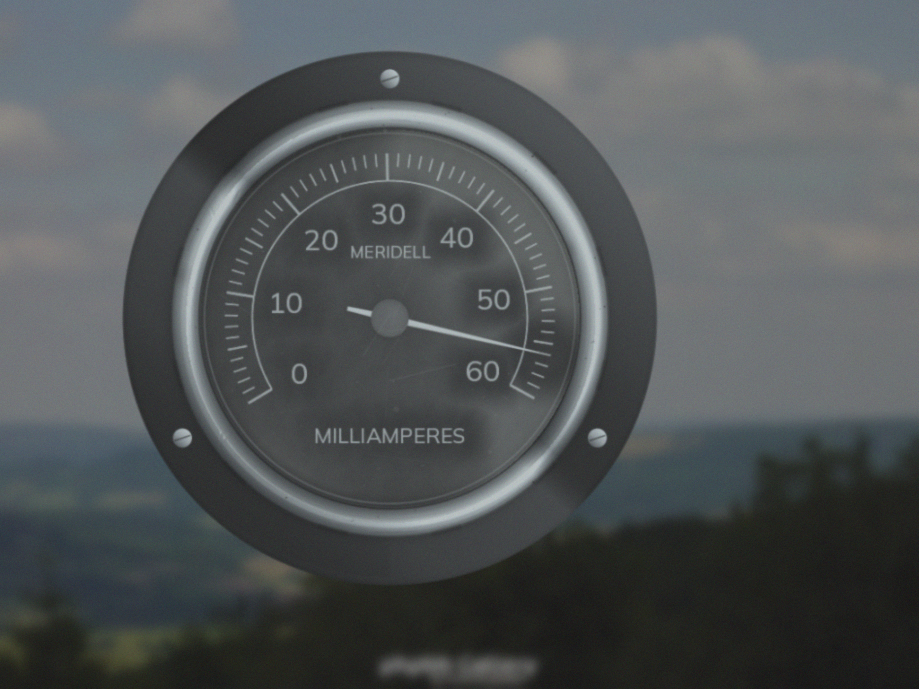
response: 56; mA
